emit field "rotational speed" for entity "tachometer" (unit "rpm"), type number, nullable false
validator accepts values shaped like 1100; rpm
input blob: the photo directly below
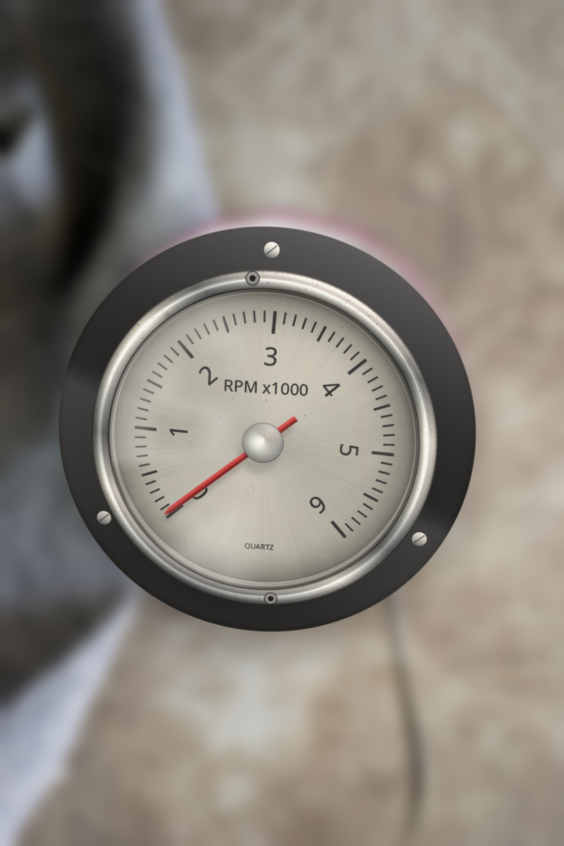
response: 50; rpm
